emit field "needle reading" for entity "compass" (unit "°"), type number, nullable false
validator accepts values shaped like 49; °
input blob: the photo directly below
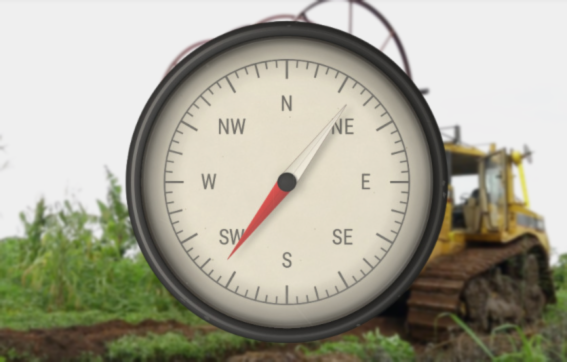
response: 217.5; °
